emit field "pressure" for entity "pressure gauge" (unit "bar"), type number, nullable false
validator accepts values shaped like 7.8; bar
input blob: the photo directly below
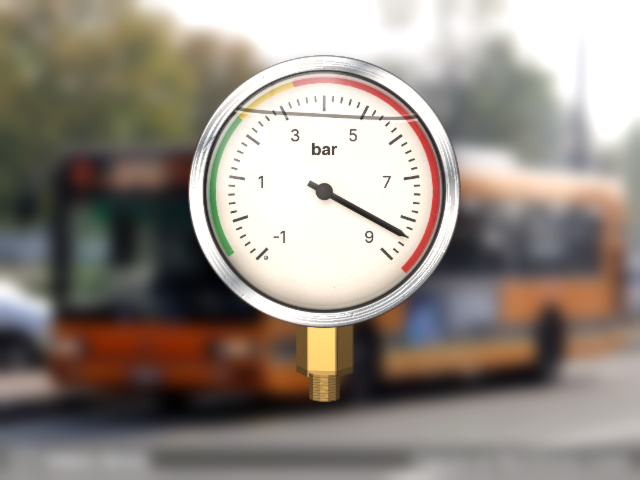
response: 8.4; bar
